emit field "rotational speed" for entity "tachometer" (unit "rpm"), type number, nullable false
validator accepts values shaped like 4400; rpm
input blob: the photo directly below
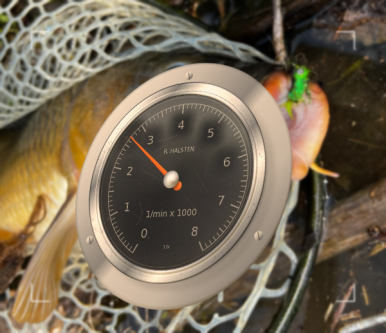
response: 2700; rpm
